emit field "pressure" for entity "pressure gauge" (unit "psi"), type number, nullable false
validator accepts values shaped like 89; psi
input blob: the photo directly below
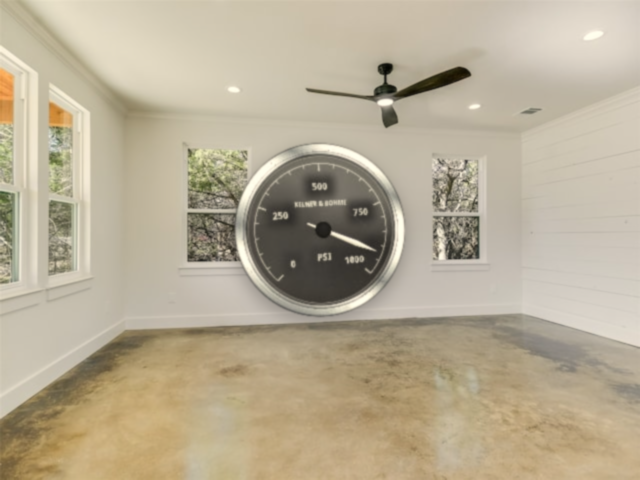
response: 925; psi
